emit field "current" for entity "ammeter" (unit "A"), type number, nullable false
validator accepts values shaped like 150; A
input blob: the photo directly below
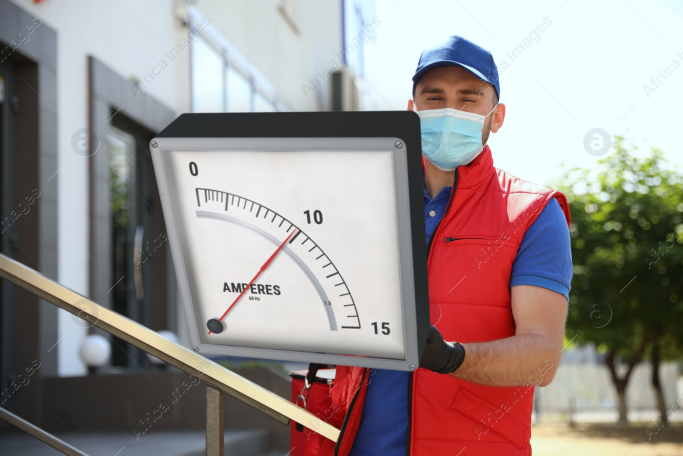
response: 9.75; A
